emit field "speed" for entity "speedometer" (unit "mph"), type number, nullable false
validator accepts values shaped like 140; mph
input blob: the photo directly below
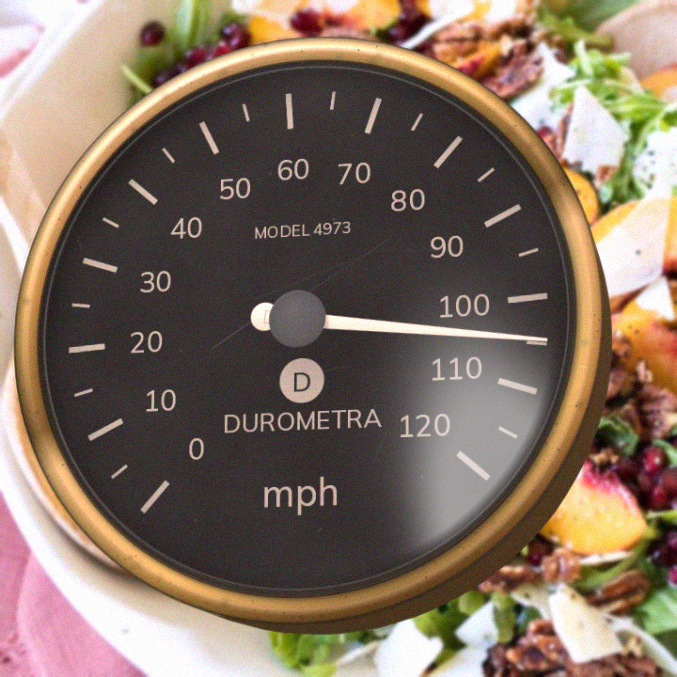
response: 105; mph
